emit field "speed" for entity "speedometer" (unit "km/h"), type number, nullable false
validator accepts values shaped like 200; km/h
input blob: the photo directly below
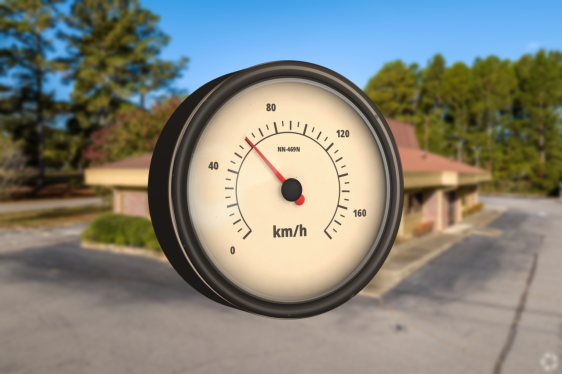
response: 60; km/h
